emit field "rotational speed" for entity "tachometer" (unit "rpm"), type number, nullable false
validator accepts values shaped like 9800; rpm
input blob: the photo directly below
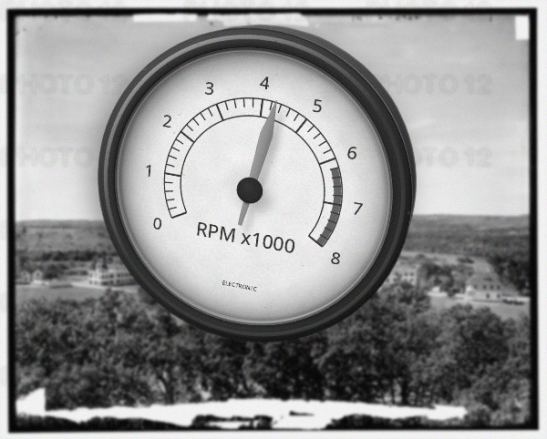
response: 4300; rpm
